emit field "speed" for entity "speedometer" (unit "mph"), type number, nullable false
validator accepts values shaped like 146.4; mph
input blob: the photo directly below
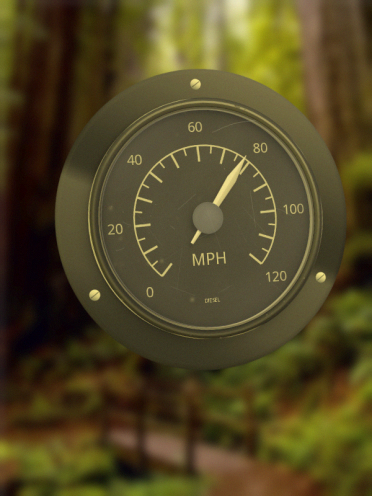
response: 77.5; mph
